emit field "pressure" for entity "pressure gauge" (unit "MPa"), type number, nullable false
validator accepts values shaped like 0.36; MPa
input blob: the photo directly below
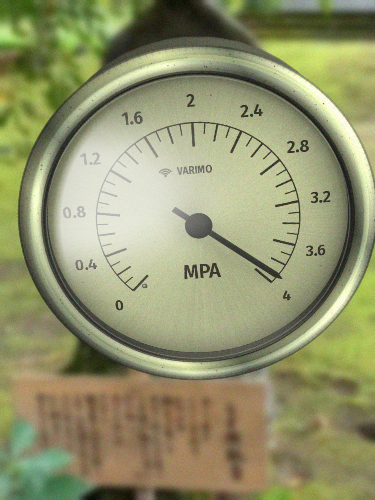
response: 3.9; MPa
